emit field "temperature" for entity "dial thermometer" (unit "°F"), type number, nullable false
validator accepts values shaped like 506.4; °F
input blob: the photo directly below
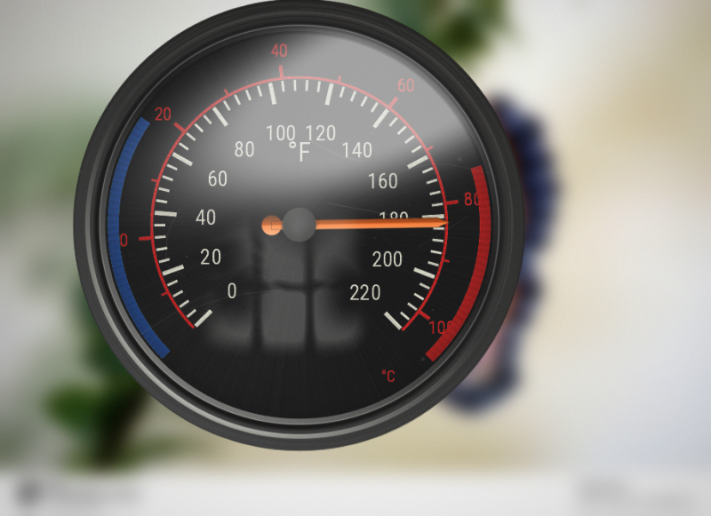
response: 182; °F
